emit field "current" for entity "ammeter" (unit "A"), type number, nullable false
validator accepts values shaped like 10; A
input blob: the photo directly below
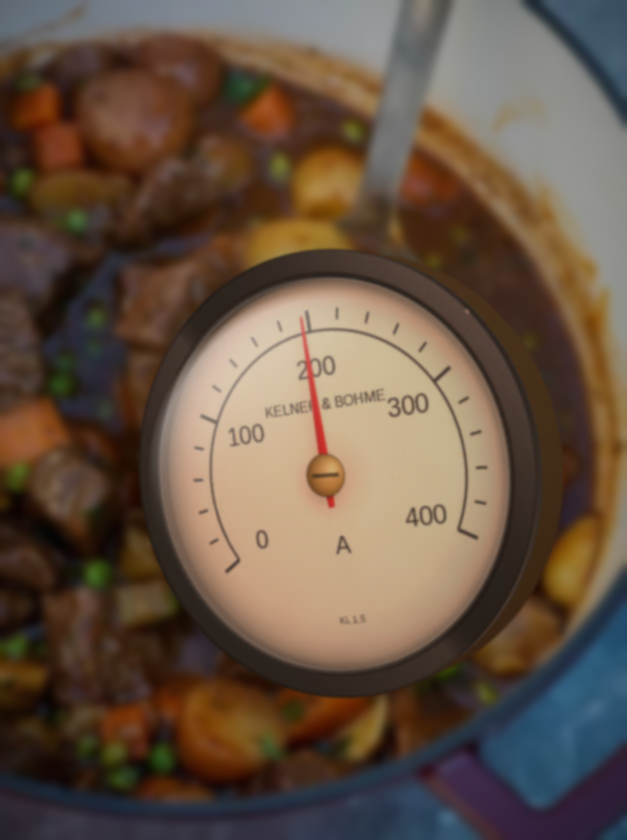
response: 200; A
